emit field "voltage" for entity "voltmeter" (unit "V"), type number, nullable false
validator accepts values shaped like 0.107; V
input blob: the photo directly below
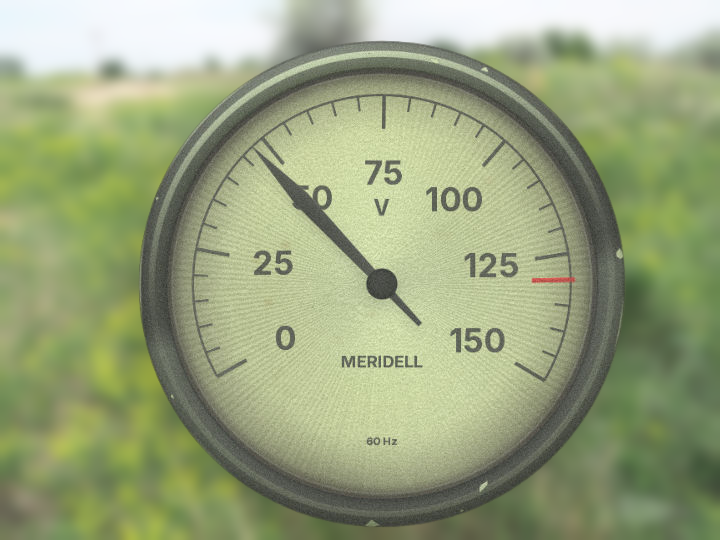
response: 47.5; V
